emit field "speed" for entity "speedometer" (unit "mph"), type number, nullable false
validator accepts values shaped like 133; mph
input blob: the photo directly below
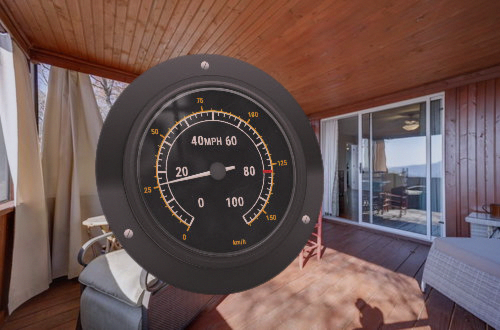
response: 16; mph
